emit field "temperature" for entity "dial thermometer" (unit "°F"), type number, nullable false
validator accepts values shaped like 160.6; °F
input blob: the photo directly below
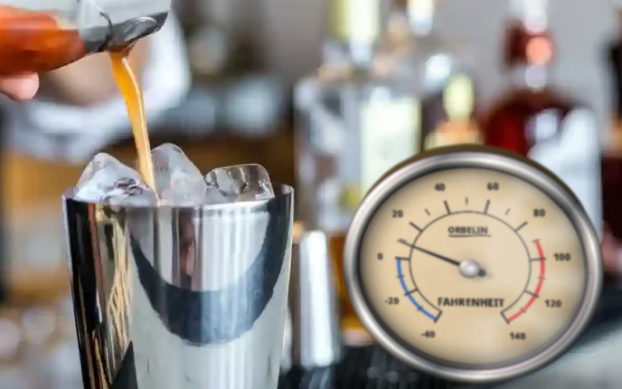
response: 10; °F
